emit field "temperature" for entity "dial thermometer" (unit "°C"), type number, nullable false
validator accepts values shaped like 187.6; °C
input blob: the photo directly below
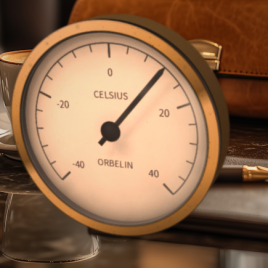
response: 12; °C
